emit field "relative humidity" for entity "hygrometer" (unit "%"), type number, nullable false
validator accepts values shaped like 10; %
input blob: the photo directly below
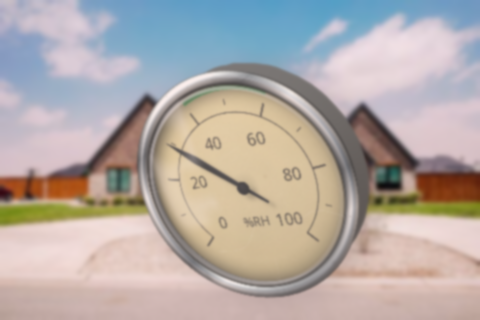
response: 30; %
